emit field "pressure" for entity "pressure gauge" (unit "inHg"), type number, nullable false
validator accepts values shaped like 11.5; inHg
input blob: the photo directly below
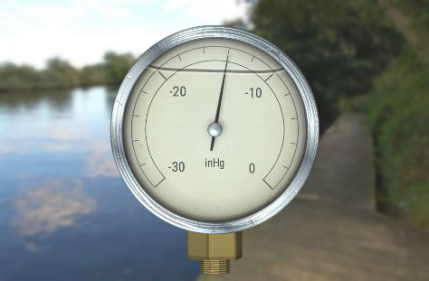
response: -14; inHg
